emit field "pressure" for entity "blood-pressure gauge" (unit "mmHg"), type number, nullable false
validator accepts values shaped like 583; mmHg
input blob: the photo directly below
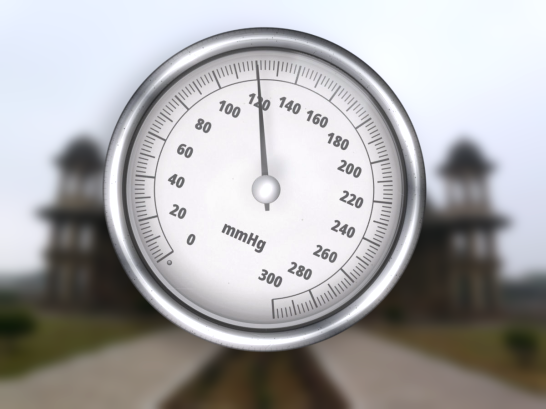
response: 120; mmHg
